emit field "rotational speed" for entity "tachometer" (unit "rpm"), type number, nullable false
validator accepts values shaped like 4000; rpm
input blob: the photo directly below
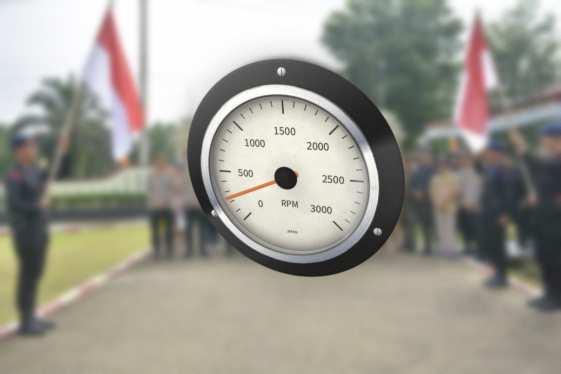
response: 250; rpm
